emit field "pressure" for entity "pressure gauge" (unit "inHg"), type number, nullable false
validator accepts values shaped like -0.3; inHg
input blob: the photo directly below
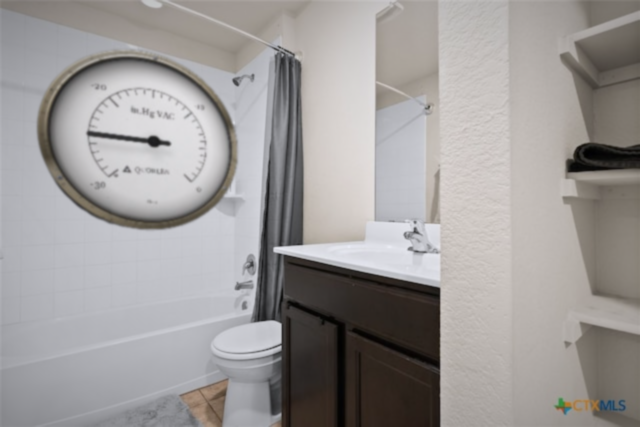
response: -25; inHg
